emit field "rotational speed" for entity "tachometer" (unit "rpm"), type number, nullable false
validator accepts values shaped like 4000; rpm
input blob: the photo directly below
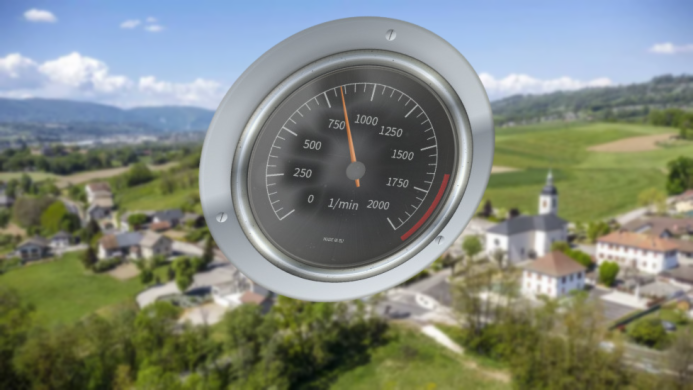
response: 825; rpm
